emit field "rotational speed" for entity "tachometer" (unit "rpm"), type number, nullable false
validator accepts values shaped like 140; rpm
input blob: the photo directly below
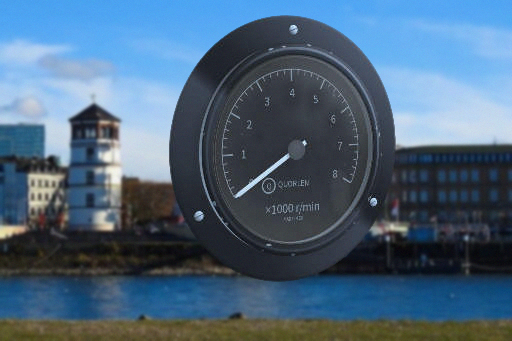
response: 0; rpm
